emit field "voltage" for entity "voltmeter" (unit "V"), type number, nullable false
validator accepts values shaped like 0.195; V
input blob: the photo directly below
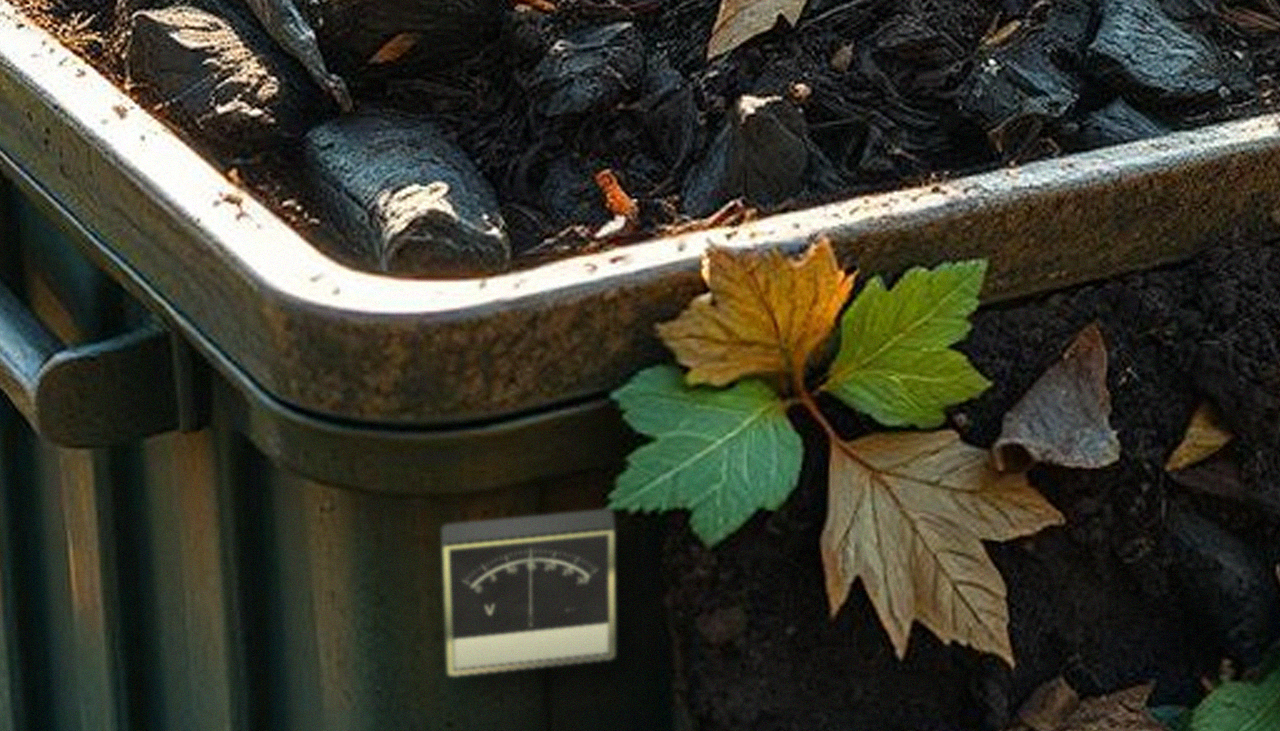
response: 15; V
